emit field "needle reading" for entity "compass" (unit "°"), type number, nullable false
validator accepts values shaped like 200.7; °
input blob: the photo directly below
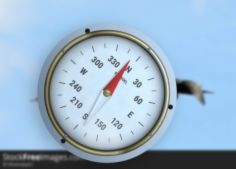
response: 352.5; °
